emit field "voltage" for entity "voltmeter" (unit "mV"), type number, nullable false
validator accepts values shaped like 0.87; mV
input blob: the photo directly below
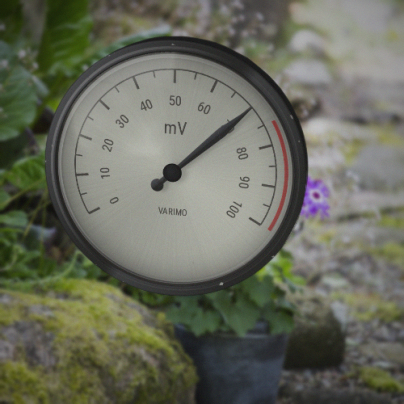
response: 70; mV
